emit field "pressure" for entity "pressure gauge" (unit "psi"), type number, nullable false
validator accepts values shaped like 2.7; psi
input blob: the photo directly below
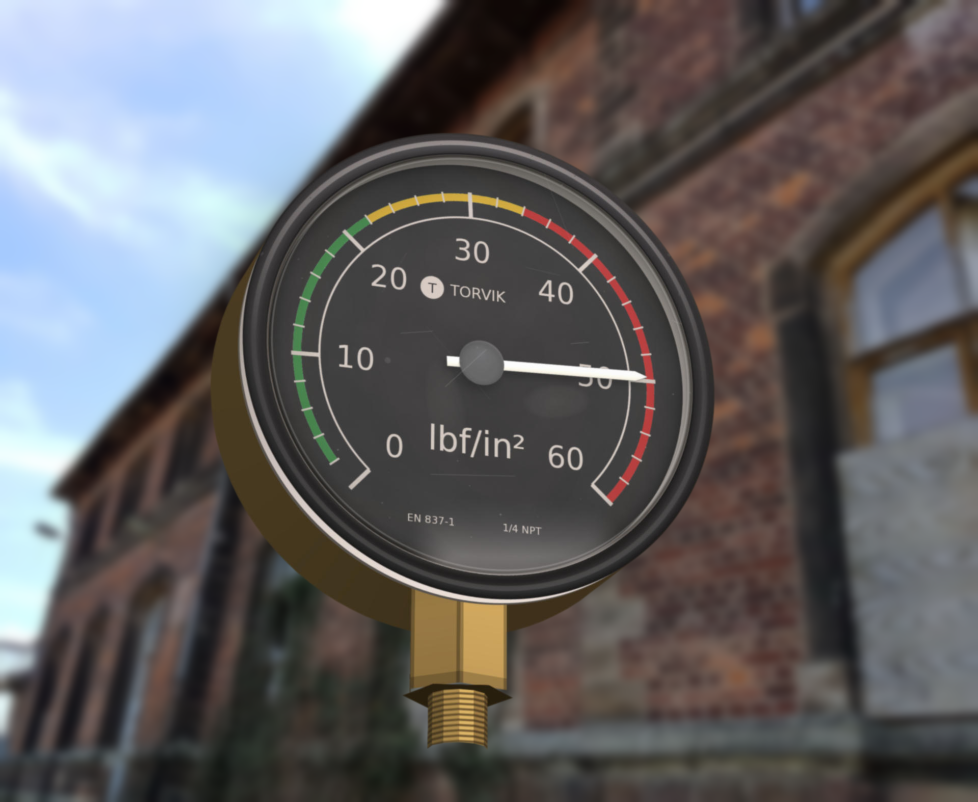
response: 50; psi
